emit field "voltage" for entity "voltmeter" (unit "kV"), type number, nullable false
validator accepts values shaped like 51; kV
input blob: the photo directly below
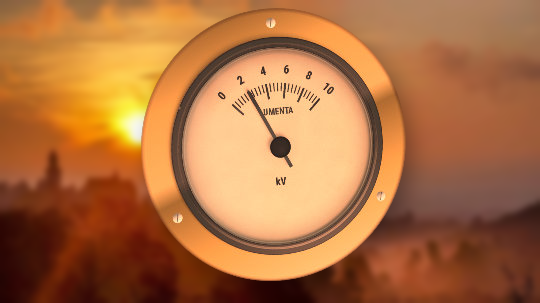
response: 2; kV
